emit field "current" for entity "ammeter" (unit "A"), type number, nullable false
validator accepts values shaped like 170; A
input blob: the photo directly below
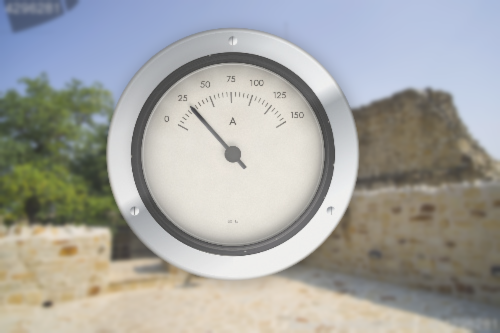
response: 25; A
